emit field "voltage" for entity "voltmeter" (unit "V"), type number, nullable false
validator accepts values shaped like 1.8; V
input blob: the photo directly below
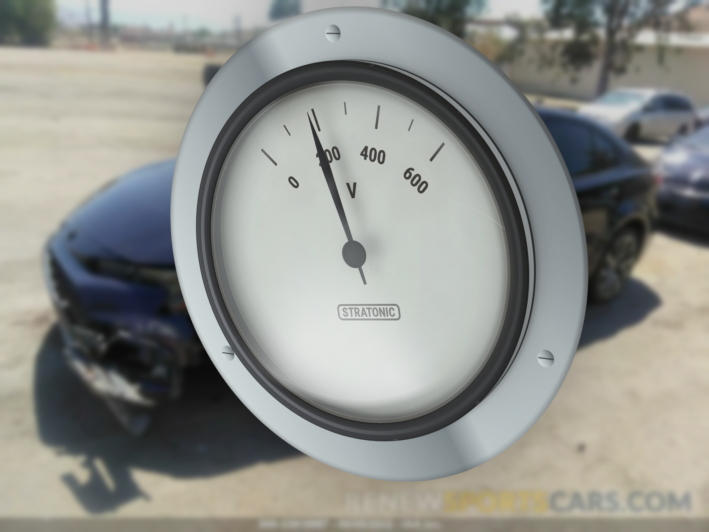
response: 200; V
